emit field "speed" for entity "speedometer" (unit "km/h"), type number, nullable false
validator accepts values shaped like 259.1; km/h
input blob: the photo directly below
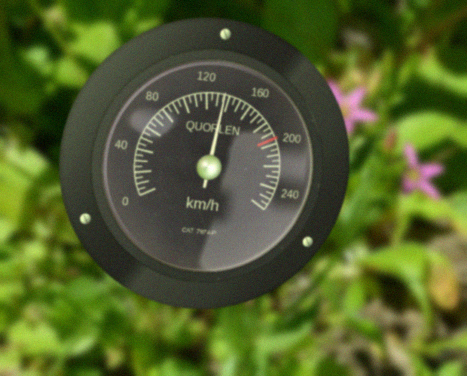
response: 135; km/h
